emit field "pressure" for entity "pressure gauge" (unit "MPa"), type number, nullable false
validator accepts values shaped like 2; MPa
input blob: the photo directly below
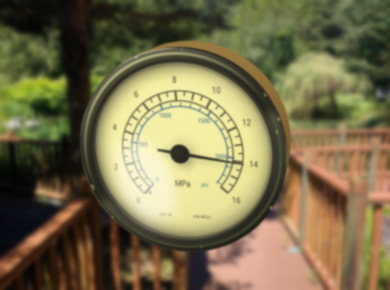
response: 14; MPa
